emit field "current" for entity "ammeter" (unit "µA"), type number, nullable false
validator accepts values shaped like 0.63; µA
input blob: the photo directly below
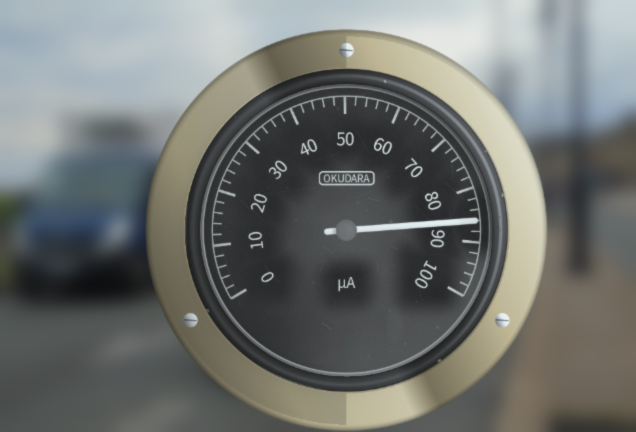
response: 86; µA
